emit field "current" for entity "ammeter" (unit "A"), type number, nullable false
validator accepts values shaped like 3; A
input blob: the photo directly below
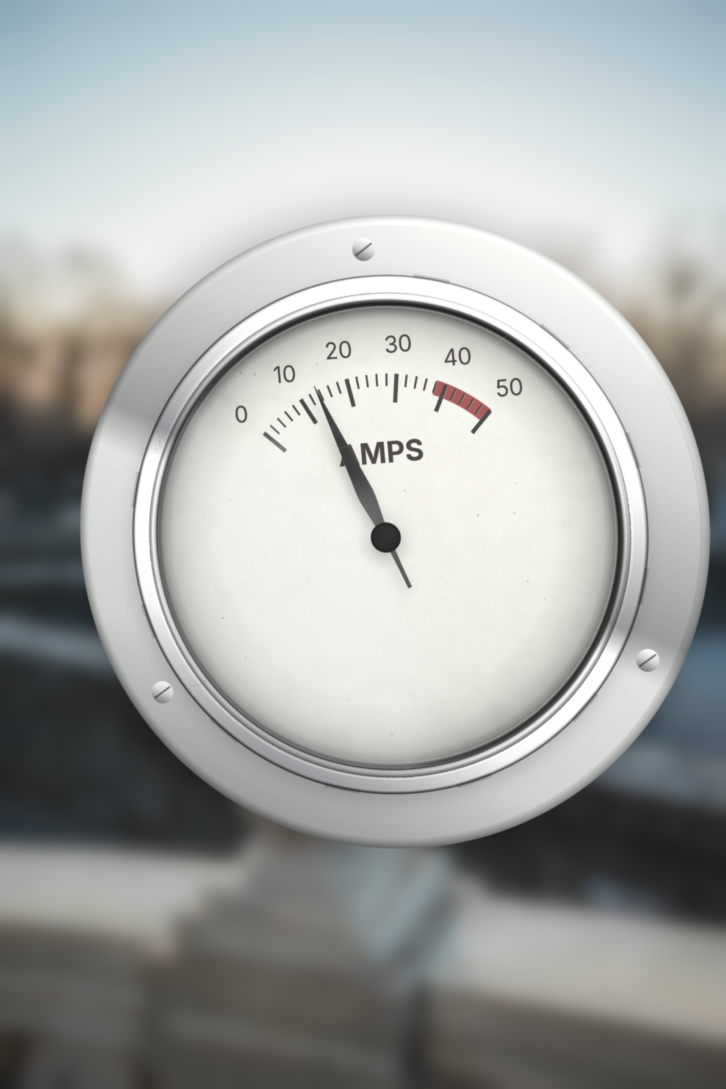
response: 14; A
